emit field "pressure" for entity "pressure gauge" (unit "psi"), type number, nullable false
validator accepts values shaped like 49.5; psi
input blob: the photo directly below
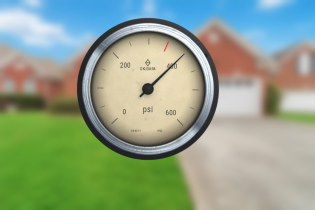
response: 400; psi
